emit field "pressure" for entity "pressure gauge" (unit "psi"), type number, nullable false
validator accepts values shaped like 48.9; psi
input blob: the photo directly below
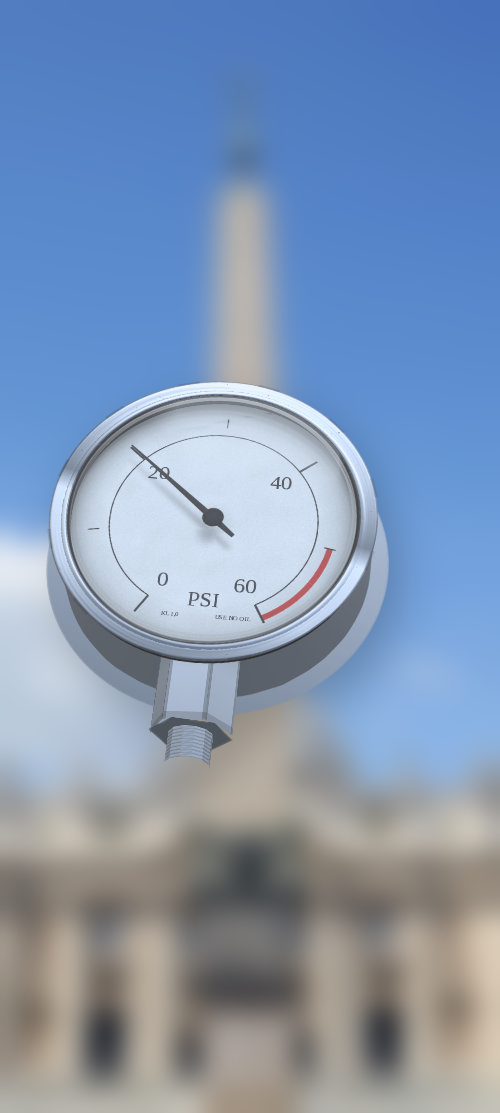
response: 20; psi
